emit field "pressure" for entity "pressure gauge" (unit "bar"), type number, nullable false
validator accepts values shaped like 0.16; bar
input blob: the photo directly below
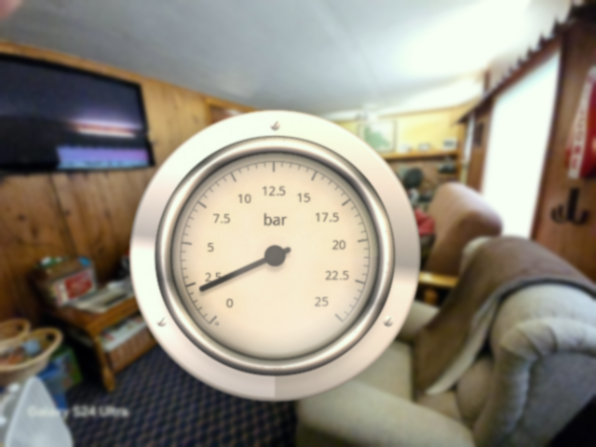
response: 2; bar
